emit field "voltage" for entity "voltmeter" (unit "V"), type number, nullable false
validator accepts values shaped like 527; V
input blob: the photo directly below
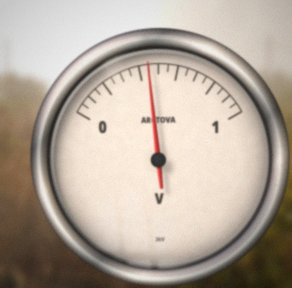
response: 0.45; V
